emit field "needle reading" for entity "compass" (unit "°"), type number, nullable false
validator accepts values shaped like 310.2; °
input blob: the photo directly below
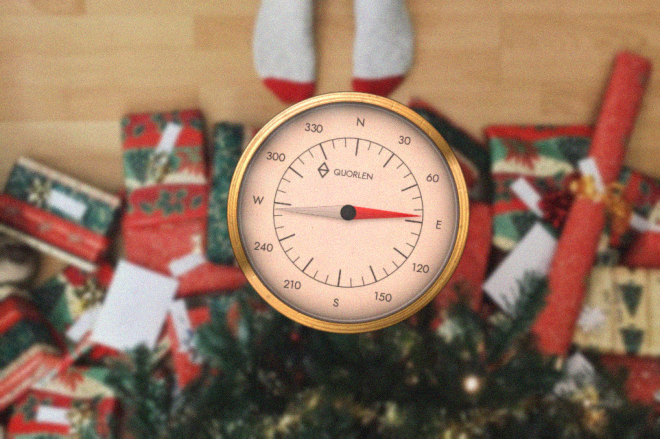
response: 85; °
